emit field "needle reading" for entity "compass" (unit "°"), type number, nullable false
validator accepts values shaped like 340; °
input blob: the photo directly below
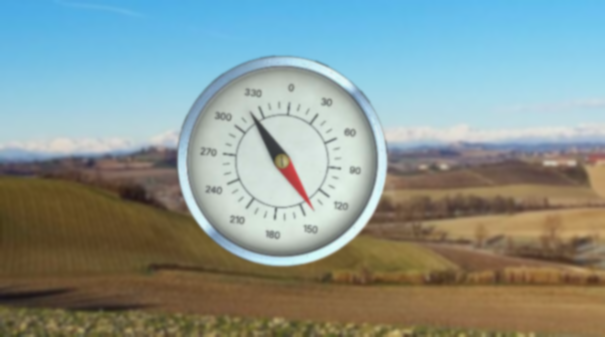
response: 140; °
